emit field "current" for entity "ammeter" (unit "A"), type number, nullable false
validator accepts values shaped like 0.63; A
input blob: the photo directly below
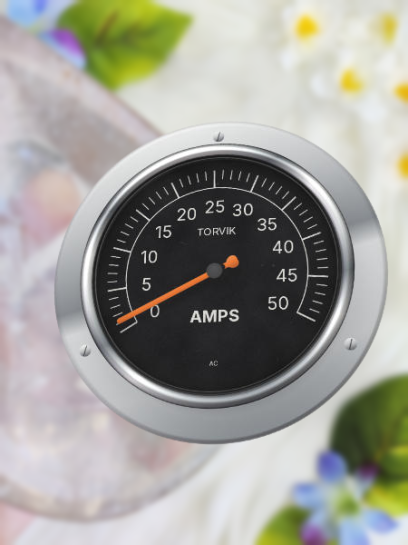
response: 1; A
